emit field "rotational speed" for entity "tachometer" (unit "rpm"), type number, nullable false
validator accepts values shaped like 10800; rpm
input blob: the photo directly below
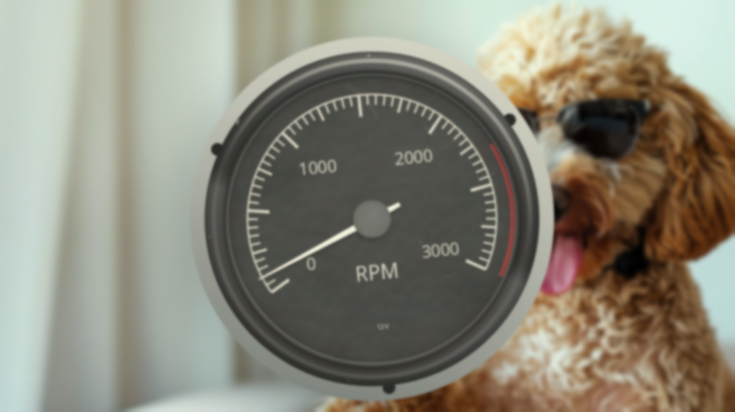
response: 100; rpm
